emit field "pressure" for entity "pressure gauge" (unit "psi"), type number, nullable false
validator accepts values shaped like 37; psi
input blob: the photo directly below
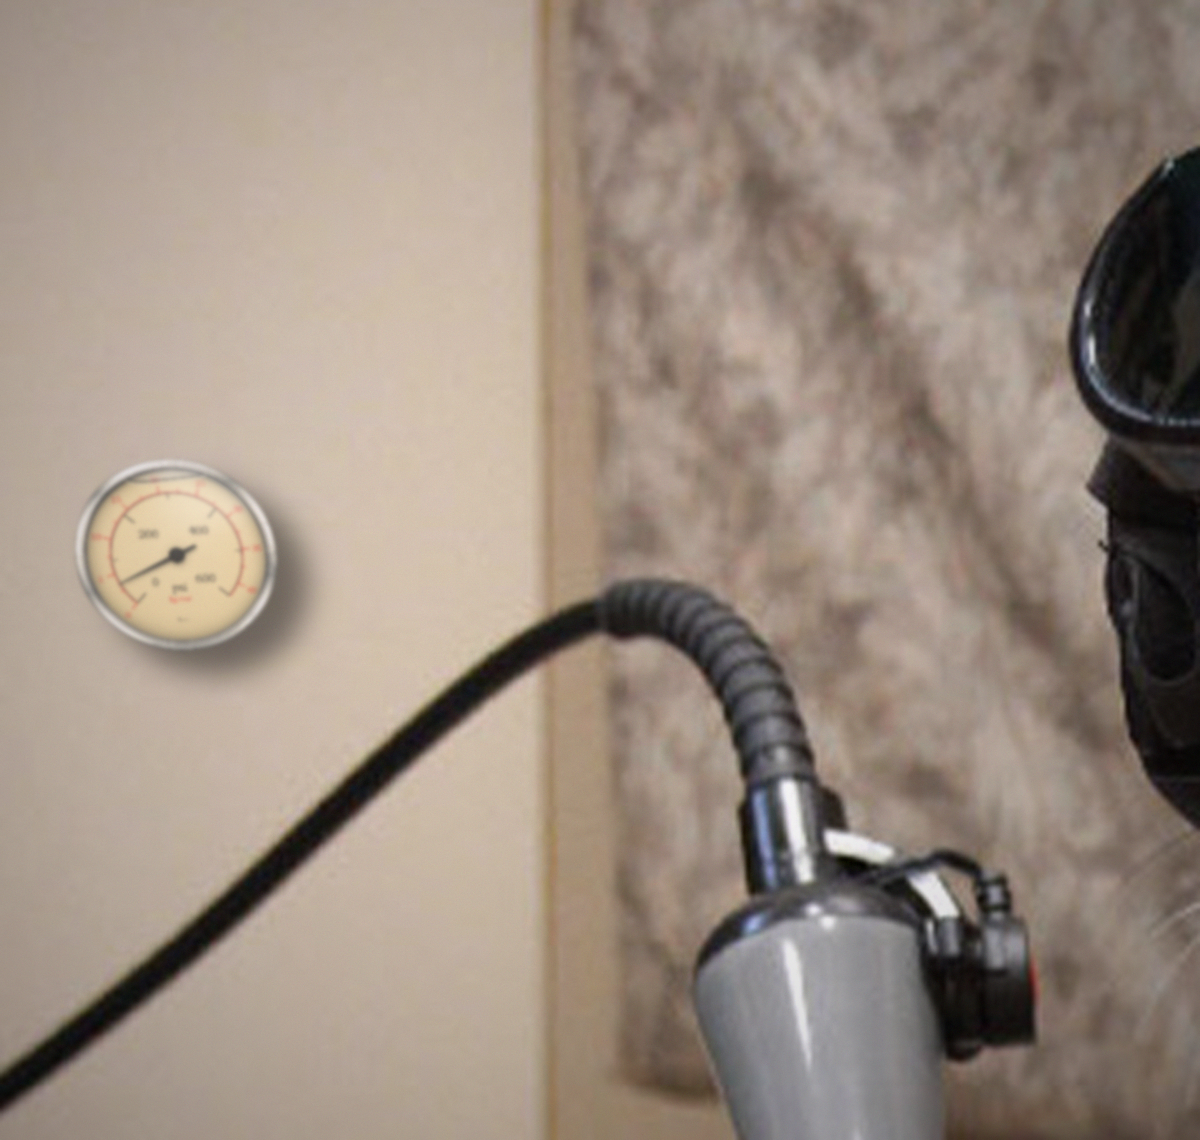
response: 50; psi
